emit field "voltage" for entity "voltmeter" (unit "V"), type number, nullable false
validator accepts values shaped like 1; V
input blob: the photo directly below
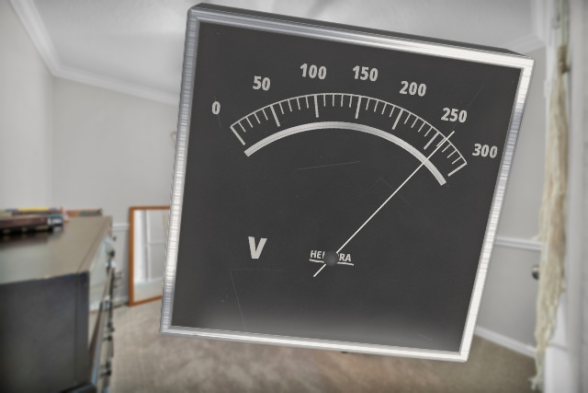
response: 260; V
